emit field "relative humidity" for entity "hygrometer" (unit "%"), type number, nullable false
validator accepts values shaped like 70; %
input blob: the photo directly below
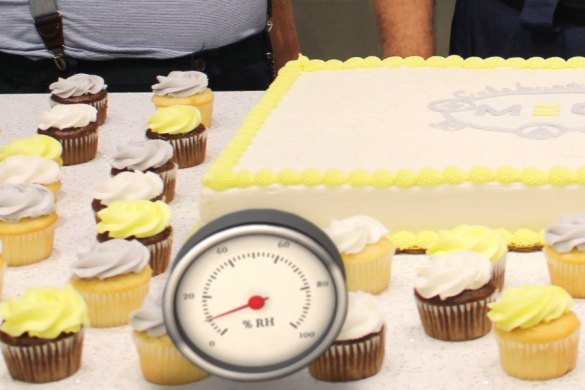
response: 10; %
